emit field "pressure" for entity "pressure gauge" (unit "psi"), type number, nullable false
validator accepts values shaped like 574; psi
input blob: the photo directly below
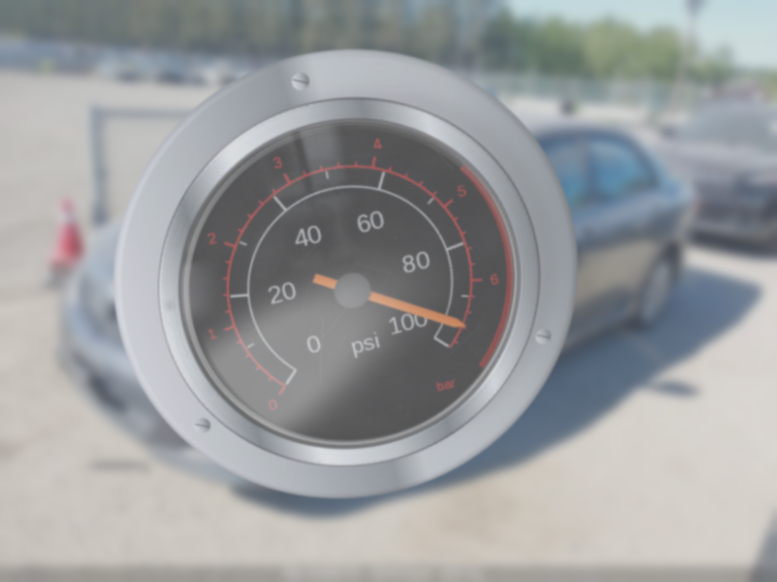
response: 95; psi
